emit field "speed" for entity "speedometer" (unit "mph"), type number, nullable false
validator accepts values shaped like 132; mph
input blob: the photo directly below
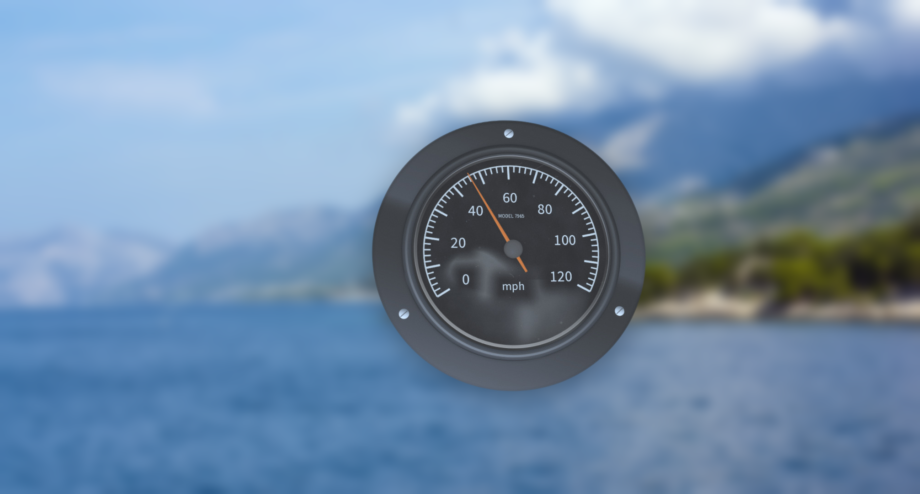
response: 46; mph
